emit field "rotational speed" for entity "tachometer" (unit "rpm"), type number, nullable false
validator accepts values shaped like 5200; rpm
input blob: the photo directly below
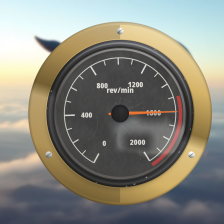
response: 1600; rpm
